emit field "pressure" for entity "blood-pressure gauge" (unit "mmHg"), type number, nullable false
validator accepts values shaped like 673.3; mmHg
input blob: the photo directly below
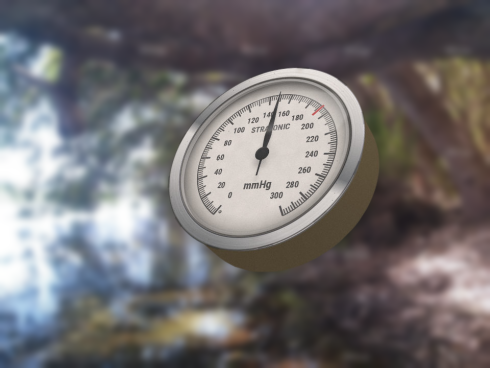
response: 150; mmHg
